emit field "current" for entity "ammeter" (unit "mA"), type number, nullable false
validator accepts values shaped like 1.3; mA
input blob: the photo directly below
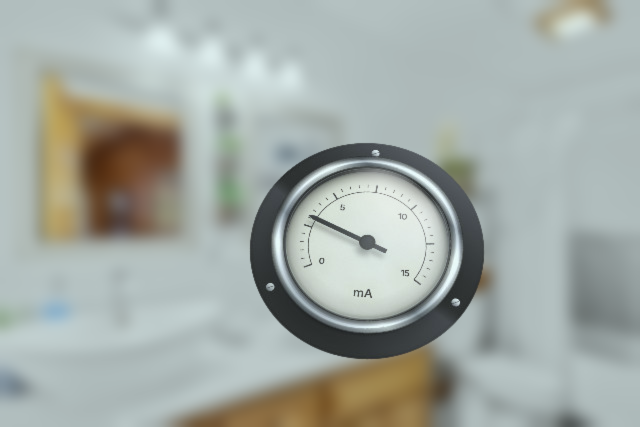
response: 3; mA
